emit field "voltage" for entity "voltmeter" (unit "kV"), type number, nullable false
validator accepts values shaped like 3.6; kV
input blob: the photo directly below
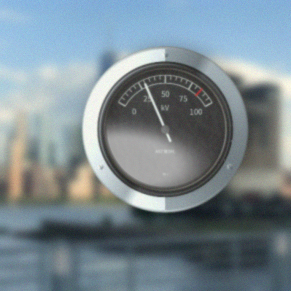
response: 30; kV
